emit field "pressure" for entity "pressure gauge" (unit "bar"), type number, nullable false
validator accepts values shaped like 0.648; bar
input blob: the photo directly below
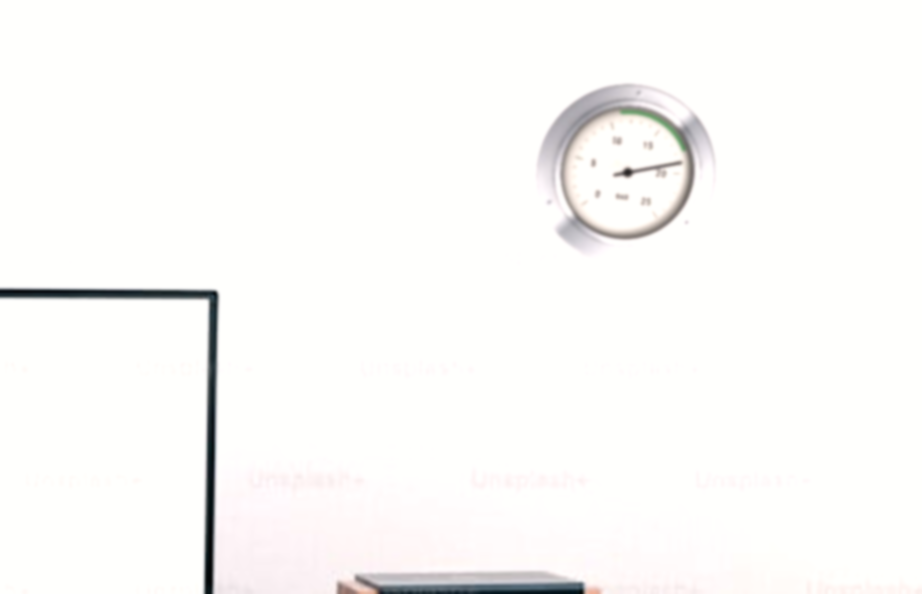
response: 19; bar
